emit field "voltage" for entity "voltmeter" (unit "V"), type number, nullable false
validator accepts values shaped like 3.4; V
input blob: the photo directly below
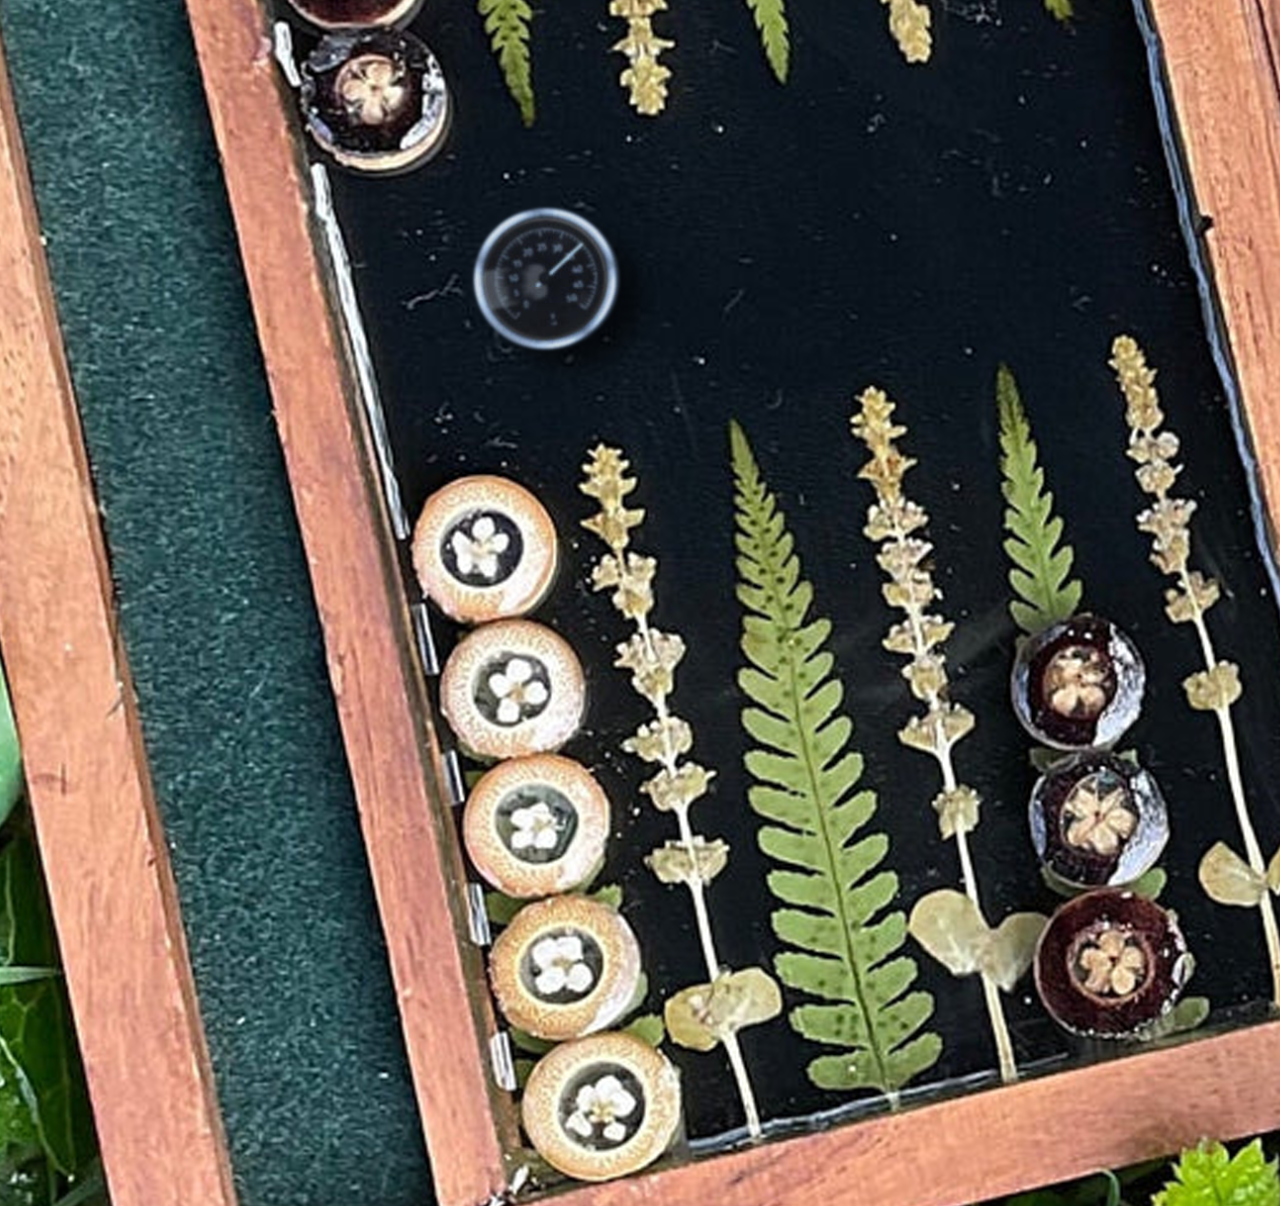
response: 35; V
